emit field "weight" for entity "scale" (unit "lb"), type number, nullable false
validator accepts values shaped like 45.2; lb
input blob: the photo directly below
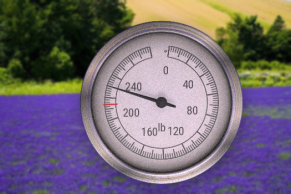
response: 230; lb
